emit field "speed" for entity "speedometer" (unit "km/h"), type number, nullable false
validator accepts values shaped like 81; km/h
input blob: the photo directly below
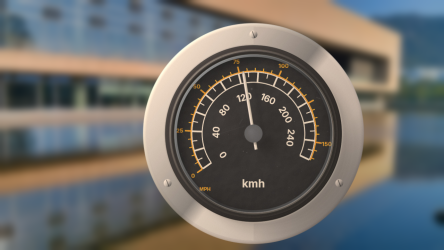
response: 125; km/h
